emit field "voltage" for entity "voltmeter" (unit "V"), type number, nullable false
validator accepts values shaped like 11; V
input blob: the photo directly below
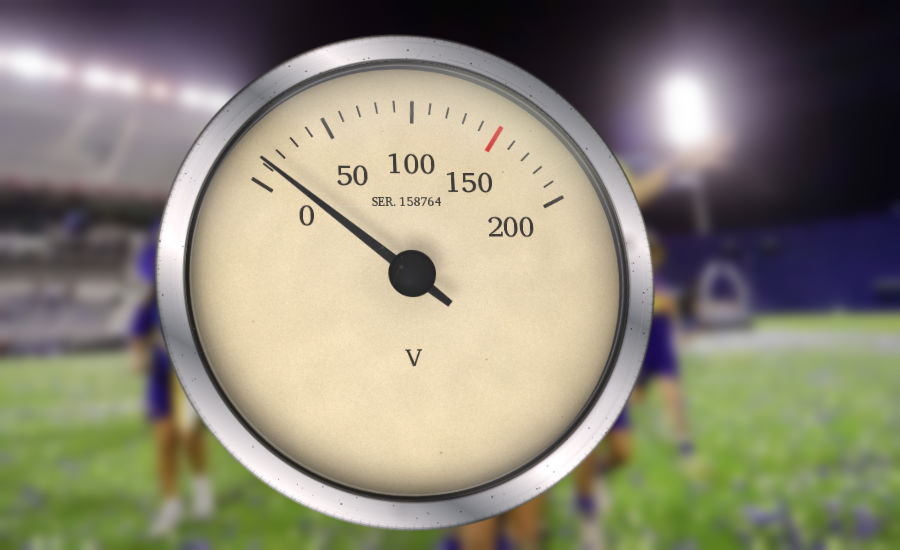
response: 10; V
